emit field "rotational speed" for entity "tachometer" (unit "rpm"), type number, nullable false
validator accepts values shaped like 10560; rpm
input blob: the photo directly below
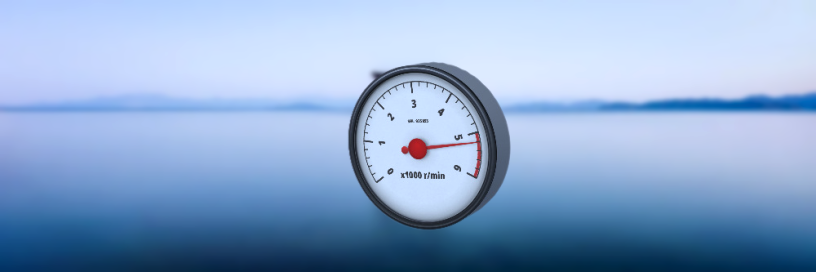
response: 5200; rpm
